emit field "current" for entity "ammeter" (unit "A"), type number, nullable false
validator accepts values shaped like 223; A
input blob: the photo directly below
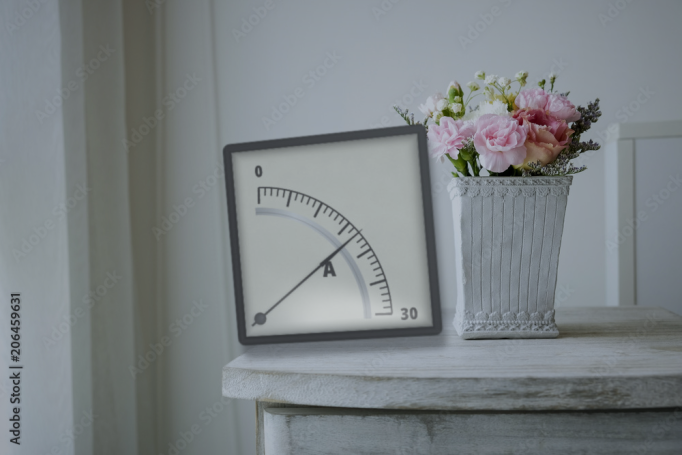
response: 17; A
